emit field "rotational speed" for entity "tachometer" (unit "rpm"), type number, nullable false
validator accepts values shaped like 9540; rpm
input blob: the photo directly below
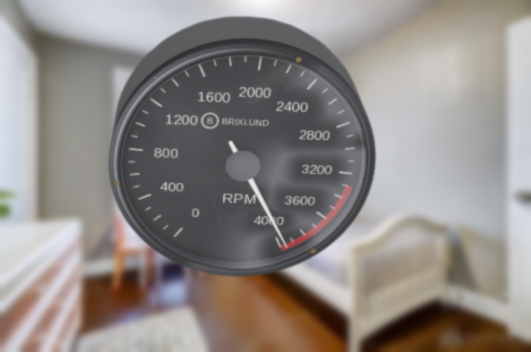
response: 3950; rpm
